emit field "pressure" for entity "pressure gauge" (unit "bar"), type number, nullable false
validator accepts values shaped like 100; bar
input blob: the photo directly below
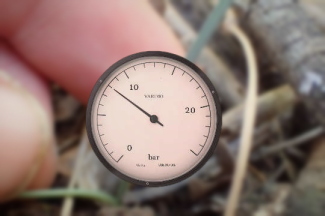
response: 8; bar
